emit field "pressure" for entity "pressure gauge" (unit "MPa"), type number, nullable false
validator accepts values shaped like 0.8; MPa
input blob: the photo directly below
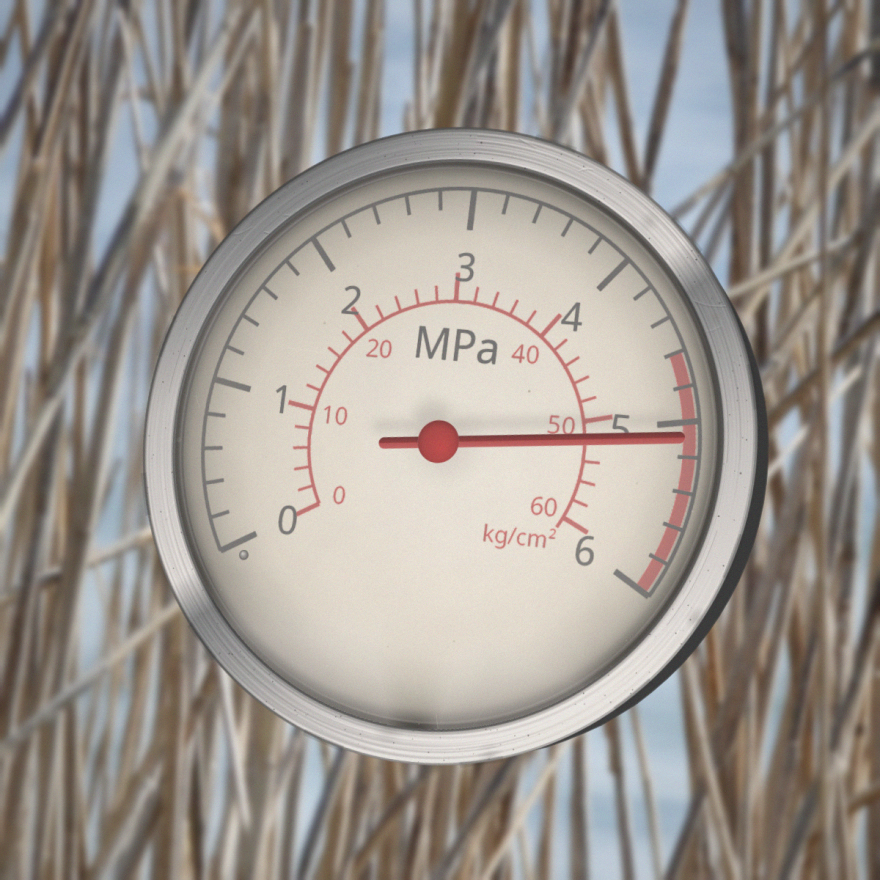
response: 5.1; MPa
